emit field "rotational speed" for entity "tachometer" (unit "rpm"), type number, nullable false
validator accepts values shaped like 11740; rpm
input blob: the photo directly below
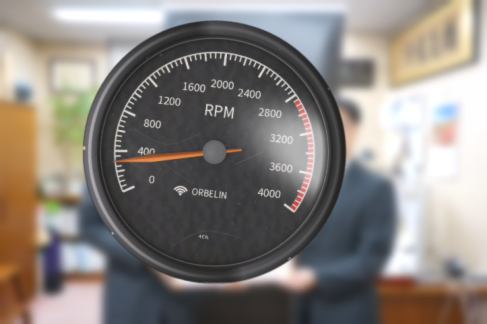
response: 300; rpm
